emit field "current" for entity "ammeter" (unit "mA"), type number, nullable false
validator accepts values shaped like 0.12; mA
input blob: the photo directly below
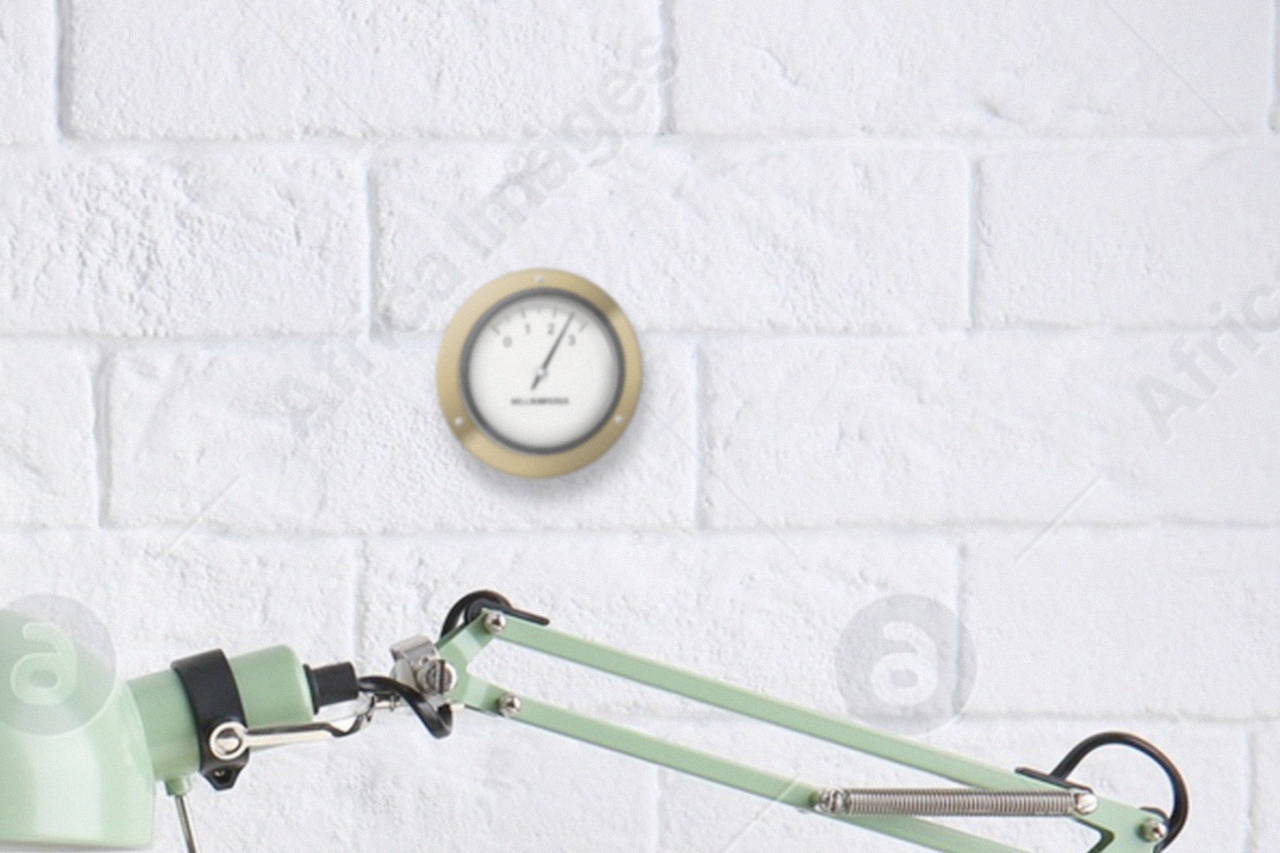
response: 2.5; mA
